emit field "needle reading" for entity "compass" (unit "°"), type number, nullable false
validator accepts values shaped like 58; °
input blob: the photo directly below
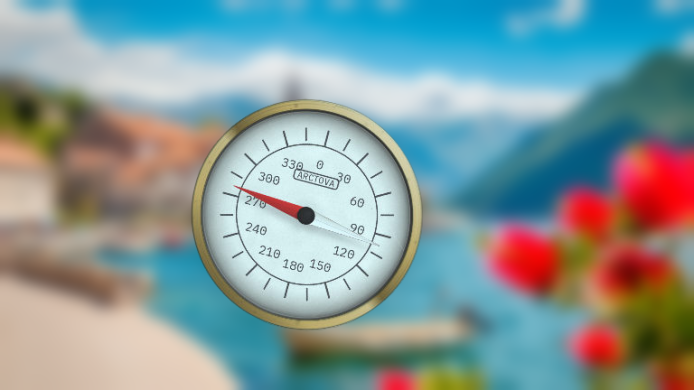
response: 277.5; °
